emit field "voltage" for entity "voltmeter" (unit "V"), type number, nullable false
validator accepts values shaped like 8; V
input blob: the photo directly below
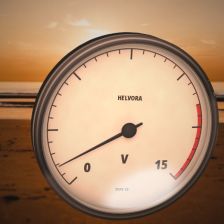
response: 1; V
